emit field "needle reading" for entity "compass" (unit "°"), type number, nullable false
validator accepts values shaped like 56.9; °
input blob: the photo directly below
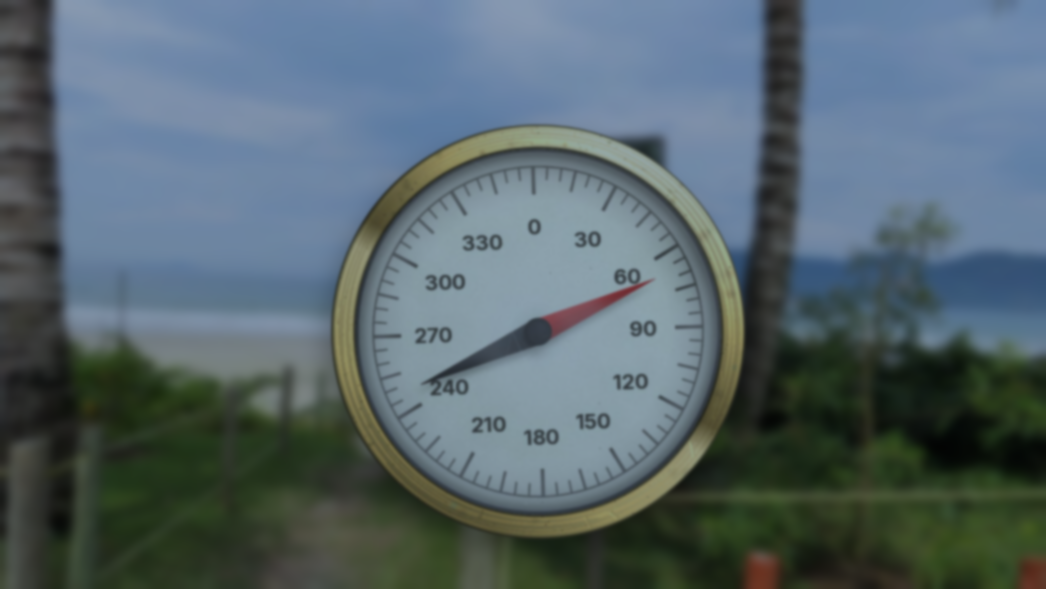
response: 67.5; °
